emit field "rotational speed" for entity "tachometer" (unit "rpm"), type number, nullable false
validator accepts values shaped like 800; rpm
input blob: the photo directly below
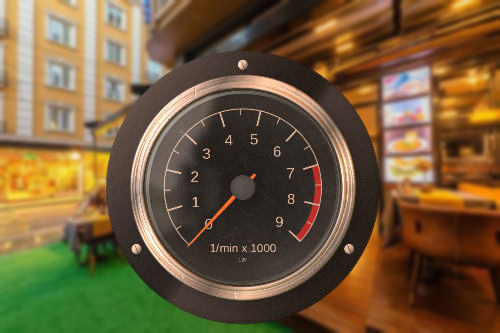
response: 0; rpm
